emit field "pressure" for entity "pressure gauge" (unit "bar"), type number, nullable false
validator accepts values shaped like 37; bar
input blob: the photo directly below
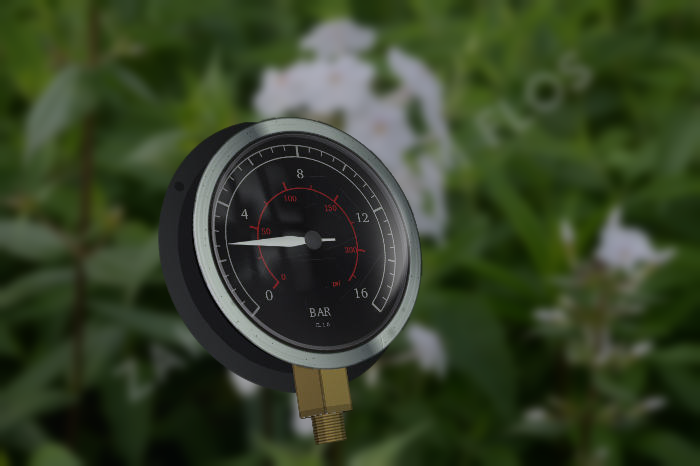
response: 2.5; bar
